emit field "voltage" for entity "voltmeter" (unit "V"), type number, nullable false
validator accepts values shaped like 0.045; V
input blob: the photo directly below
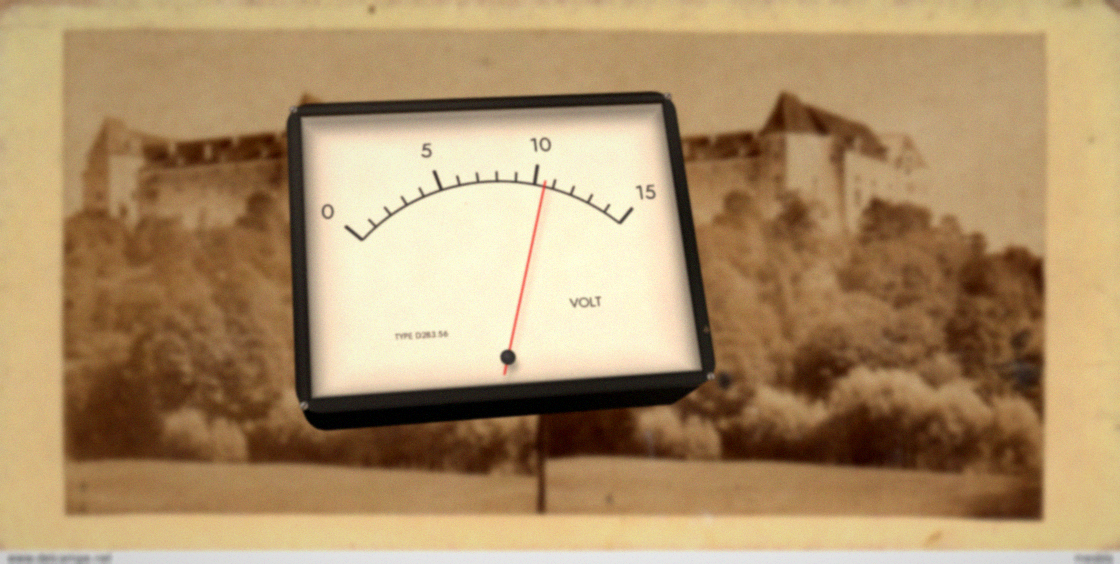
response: 10.5; V
